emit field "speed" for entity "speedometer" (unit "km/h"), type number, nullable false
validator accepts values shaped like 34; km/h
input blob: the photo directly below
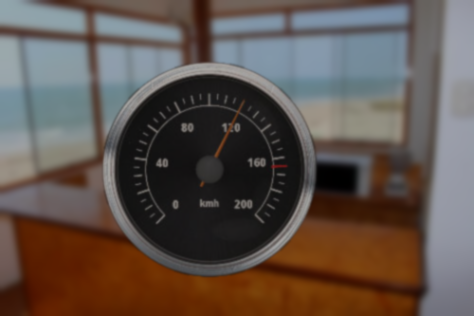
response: 120; km/h
